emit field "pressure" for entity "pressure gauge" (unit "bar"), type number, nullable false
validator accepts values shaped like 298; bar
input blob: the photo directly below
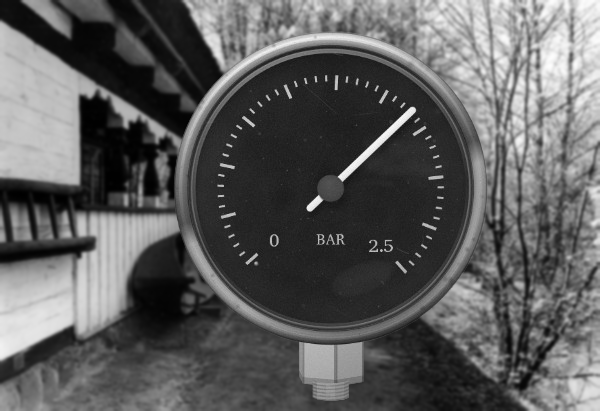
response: 1.65; bar
